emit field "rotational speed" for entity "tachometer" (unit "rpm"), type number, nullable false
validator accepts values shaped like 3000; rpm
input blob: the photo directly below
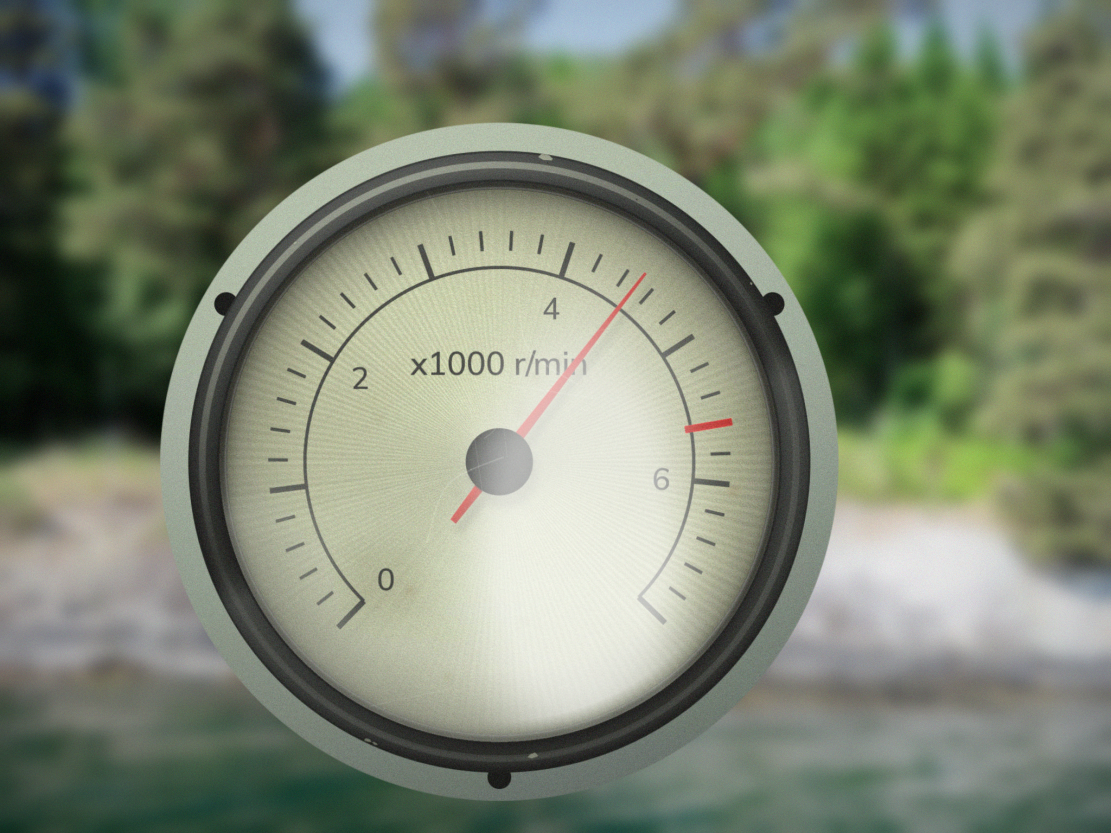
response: 4500; rpm
